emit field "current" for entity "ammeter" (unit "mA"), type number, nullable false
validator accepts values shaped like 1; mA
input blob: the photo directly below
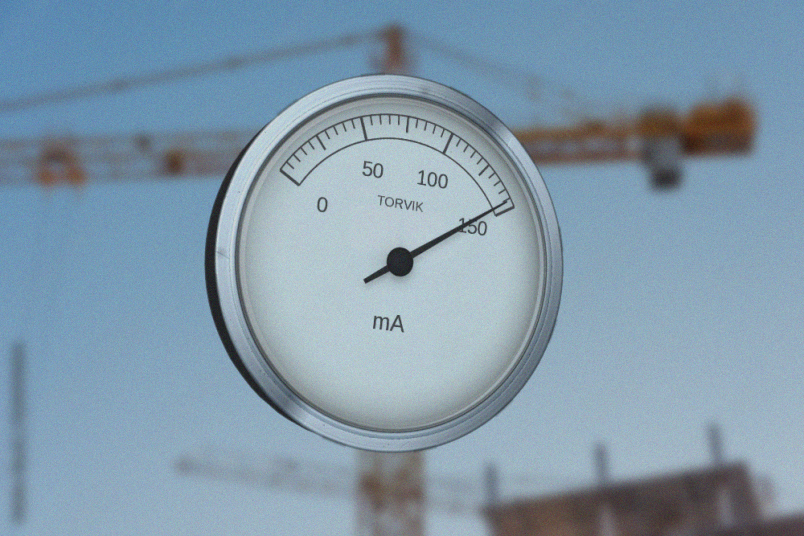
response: 145; mA
